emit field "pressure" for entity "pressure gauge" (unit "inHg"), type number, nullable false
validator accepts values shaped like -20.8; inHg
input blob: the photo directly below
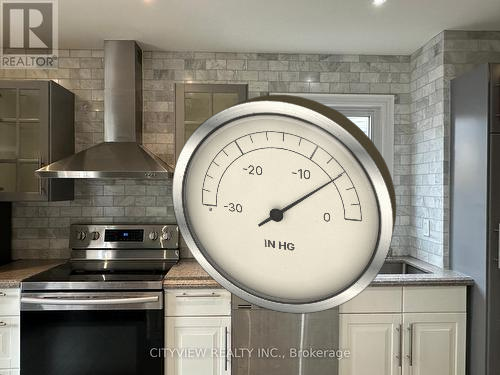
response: -6; inHg
